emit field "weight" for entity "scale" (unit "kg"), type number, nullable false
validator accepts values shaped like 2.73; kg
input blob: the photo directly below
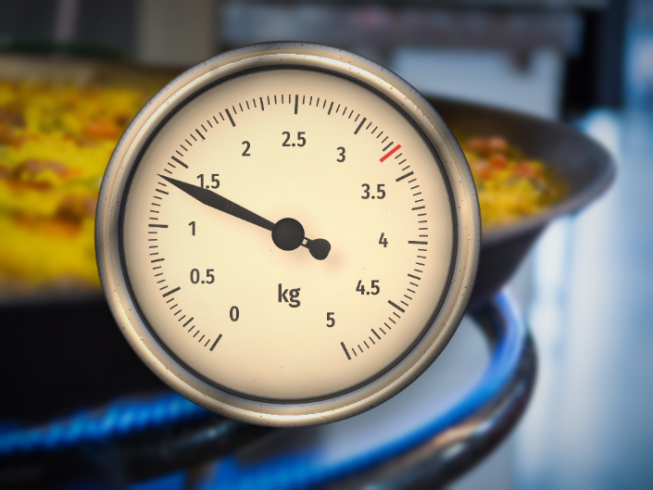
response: 1.35; kg
